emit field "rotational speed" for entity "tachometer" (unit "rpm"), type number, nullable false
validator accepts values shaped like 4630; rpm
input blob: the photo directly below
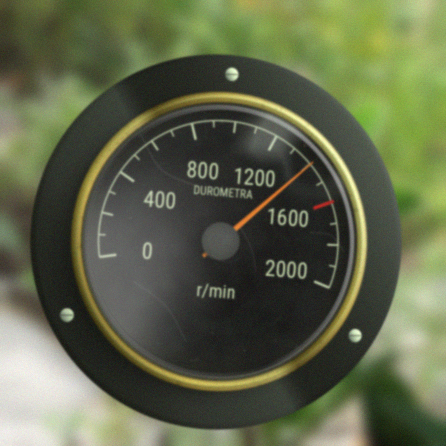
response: 1400; rpm
